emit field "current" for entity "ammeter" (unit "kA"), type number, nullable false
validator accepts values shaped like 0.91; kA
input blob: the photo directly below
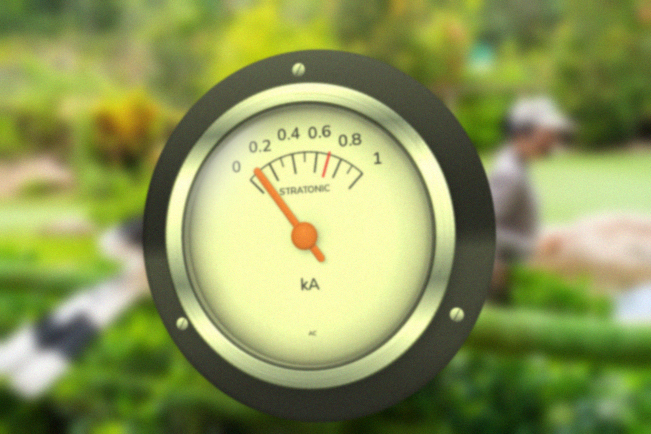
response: 0.1; kA
